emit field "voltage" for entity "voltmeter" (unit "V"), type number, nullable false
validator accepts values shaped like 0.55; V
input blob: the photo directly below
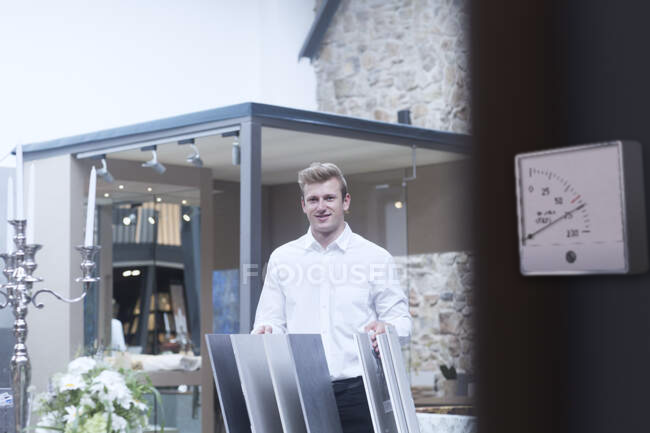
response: 75; V
